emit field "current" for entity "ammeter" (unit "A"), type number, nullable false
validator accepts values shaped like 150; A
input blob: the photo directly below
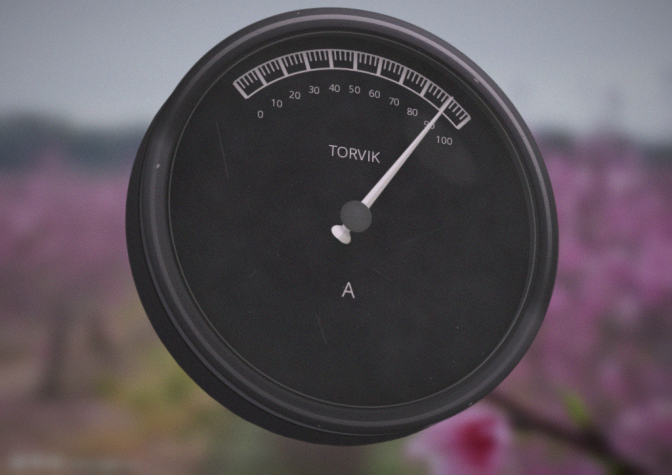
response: 90; A
